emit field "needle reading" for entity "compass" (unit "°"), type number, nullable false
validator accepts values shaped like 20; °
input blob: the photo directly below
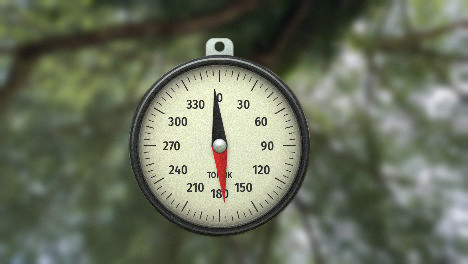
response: 175; °
